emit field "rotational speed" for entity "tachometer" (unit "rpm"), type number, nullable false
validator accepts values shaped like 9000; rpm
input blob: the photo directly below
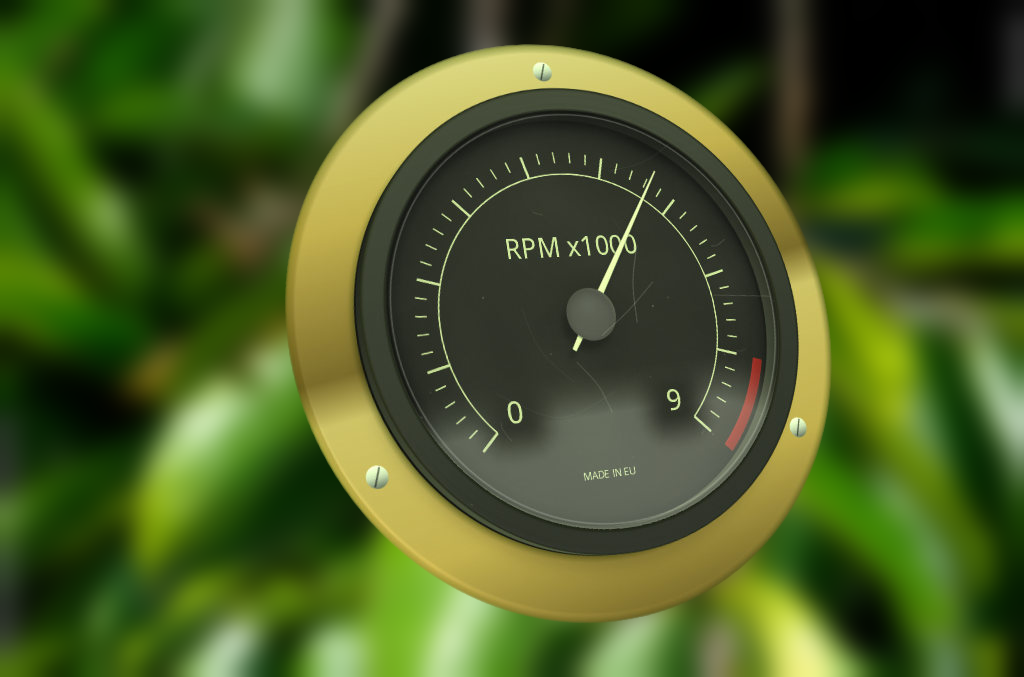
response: 5600; rpm
